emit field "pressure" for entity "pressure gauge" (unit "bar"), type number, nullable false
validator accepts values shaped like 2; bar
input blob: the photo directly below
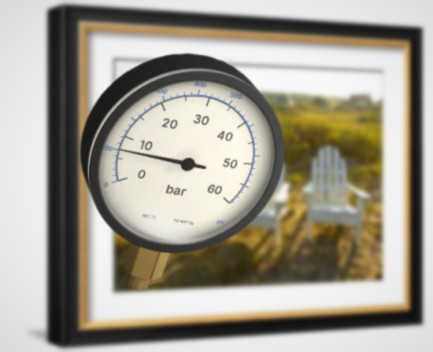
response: 7.5; bar
